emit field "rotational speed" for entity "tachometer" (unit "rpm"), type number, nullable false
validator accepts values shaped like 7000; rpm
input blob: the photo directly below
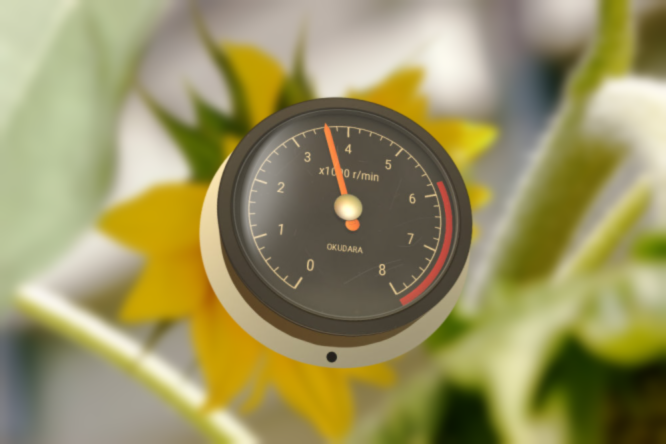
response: 3600; rpm
